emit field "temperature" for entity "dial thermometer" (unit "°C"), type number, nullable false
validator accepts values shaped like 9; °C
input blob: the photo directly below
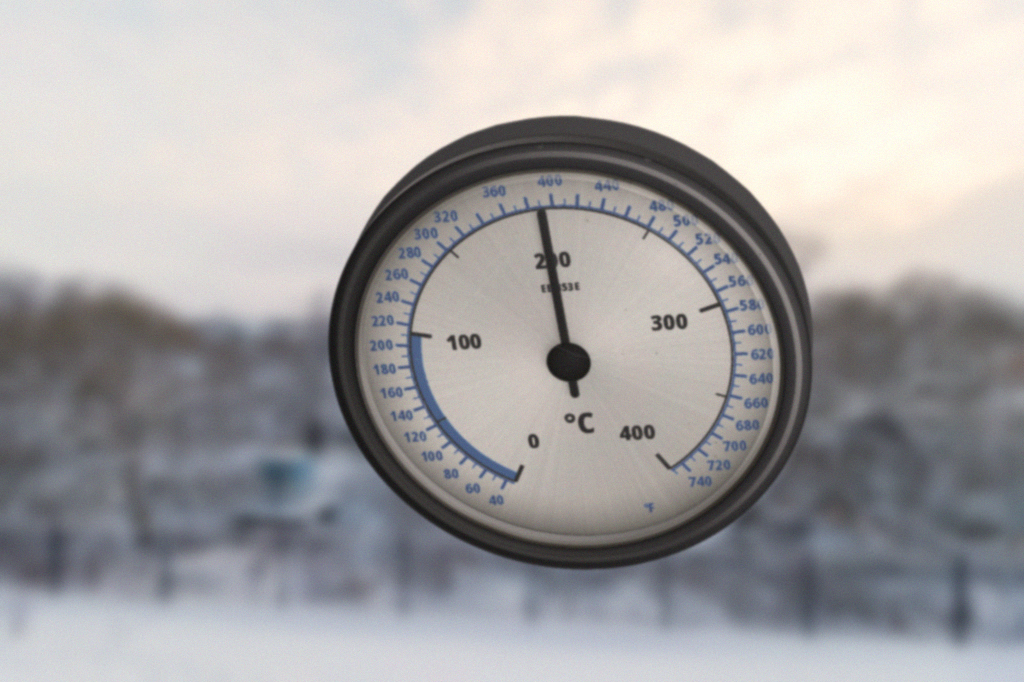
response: 200; °C
